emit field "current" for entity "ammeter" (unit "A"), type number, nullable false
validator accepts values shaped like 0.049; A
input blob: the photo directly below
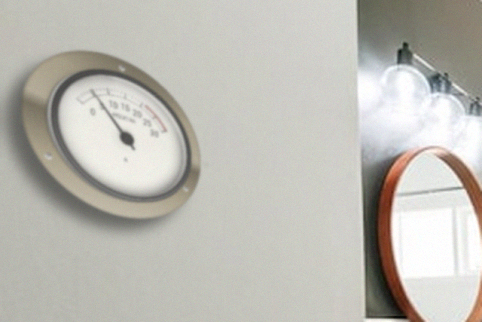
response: 5; A
